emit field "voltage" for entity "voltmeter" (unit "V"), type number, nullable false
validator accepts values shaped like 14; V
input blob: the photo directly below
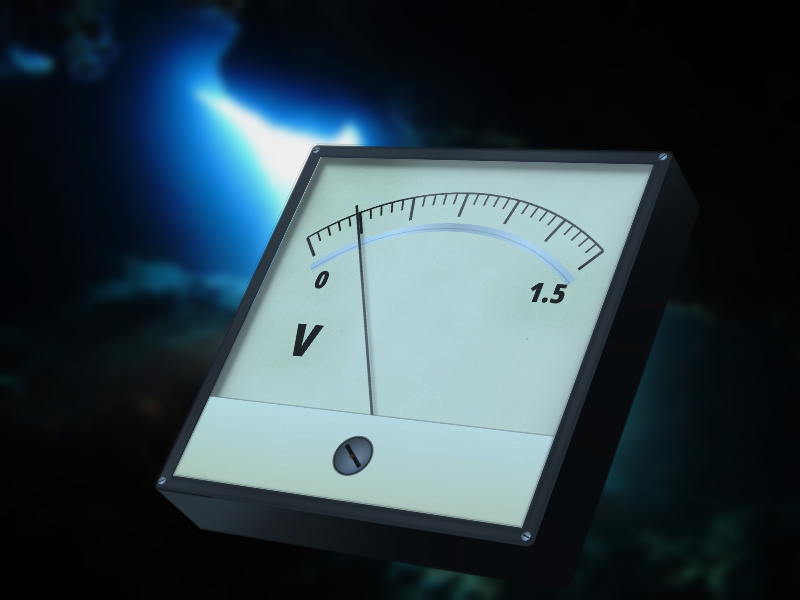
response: 0.25; V
